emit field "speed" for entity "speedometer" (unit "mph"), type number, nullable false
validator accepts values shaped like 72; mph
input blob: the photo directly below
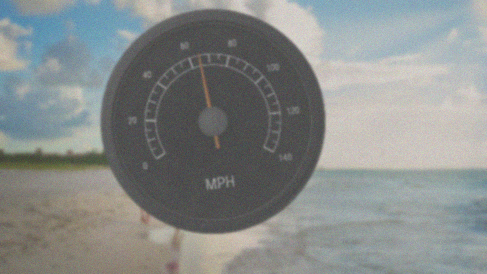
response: 65; mph
